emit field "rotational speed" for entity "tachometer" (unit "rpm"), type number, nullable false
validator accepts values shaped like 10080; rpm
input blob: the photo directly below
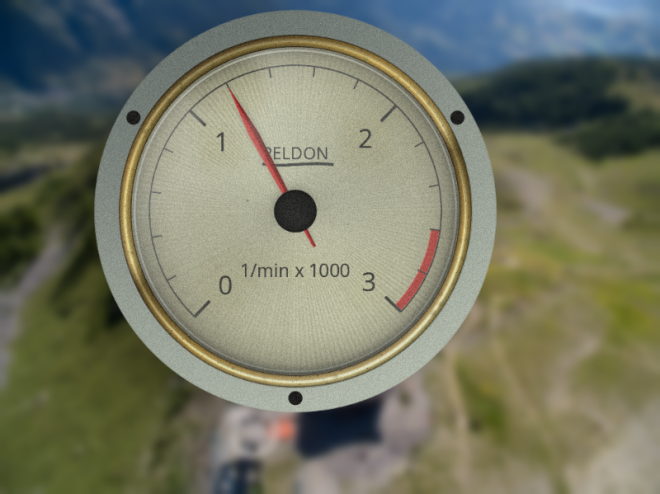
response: 1200; rpm
